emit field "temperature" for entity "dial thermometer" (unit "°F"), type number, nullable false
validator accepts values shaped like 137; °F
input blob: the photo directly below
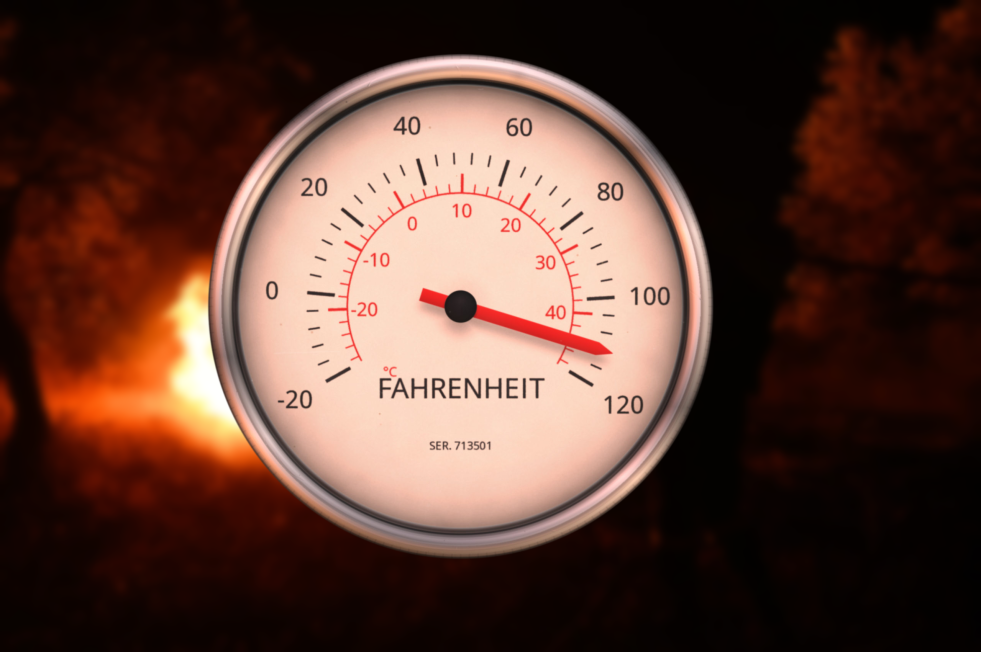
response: 112; °F
